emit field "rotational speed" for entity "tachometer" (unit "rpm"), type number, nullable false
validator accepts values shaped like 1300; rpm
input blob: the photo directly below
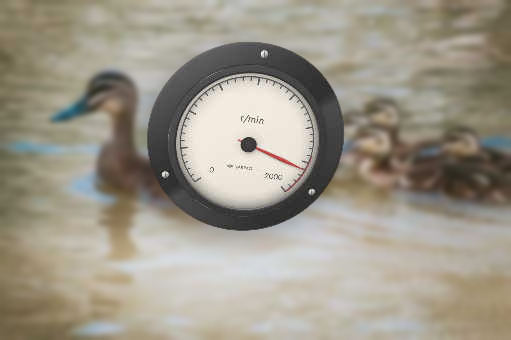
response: 1800; rpm
